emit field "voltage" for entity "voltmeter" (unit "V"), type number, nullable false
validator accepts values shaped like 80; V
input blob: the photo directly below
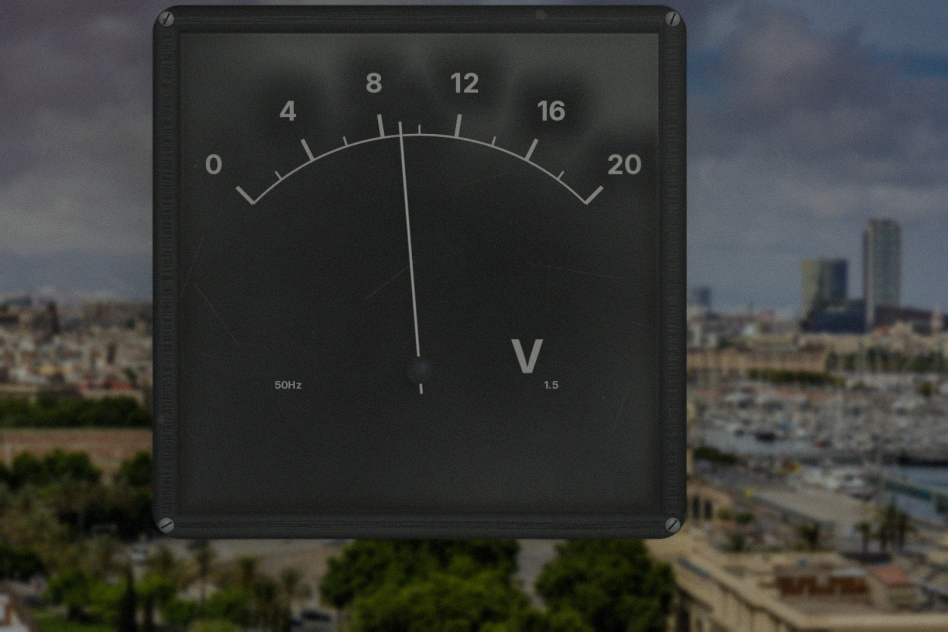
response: 9; V
